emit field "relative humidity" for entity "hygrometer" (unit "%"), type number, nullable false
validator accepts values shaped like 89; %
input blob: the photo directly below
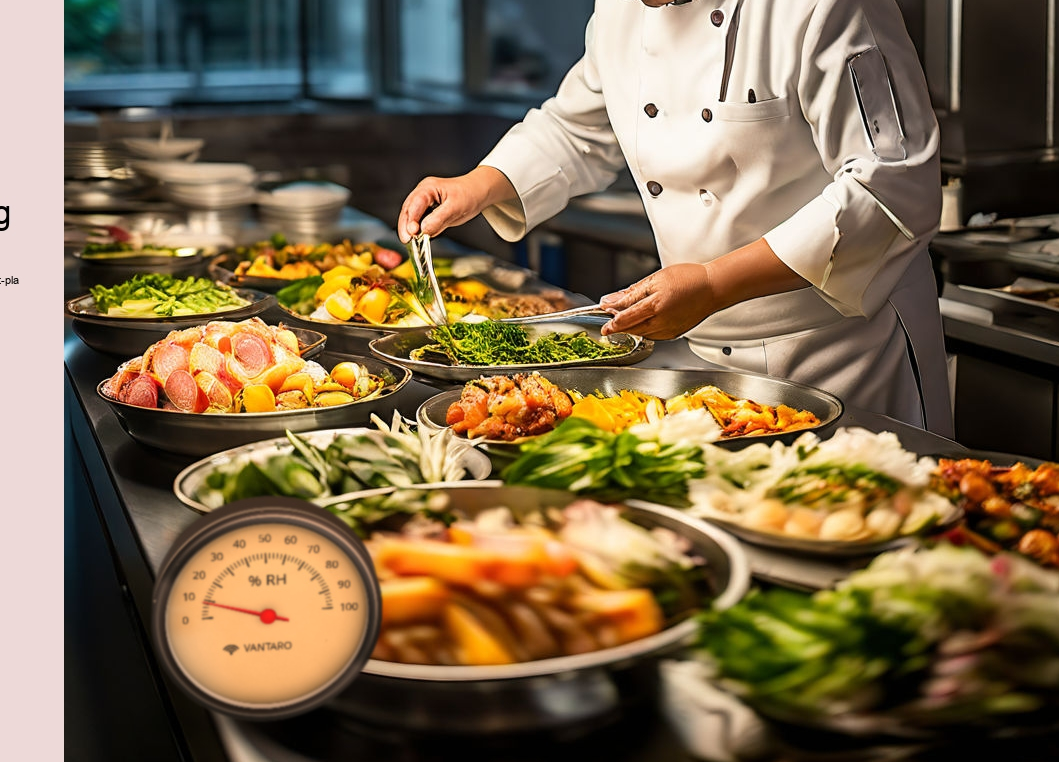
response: 10; %
